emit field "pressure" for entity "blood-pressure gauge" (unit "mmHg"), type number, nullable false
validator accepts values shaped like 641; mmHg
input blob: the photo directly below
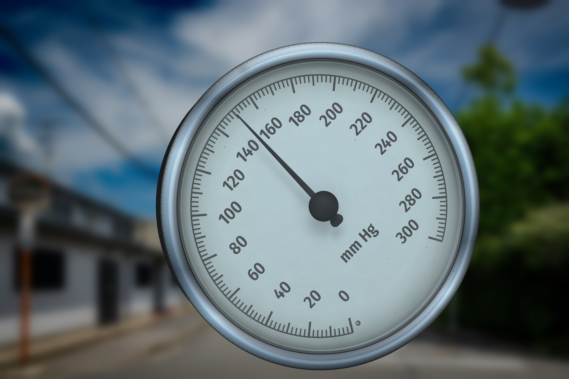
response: 150; mmHg
